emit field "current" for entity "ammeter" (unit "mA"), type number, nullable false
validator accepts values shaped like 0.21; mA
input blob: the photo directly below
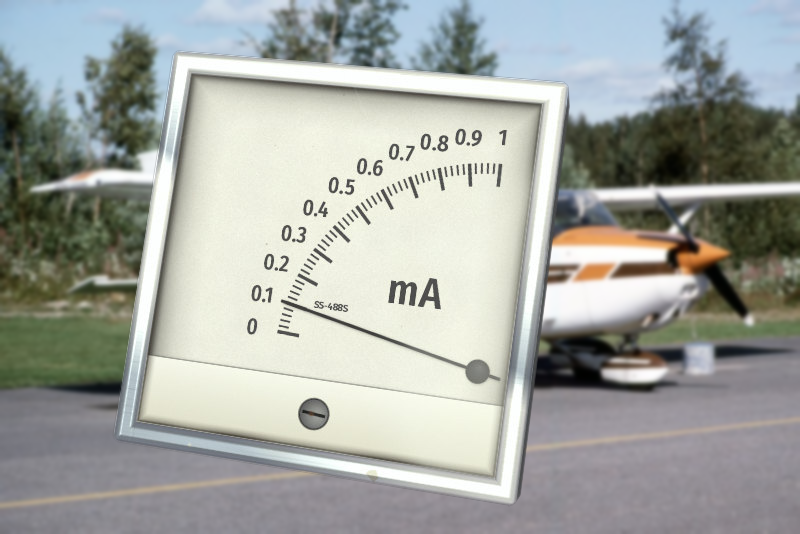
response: 0.1; mA
